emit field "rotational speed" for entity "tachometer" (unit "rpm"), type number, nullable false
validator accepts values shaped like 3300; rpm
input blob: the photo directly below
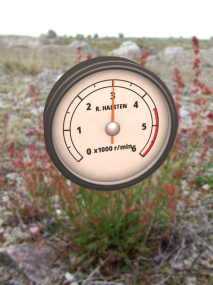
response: 3000; rpm
